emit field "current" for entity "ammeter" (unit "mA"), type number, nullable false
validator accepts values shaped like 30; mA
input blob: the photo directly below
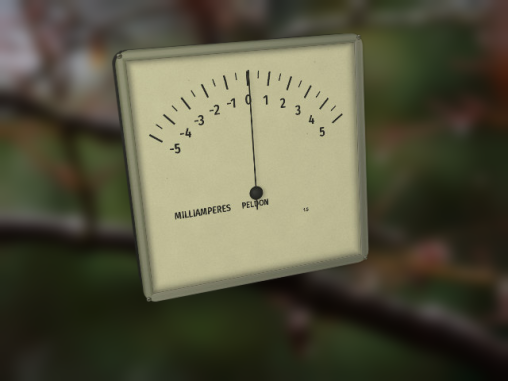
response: 0; mA
